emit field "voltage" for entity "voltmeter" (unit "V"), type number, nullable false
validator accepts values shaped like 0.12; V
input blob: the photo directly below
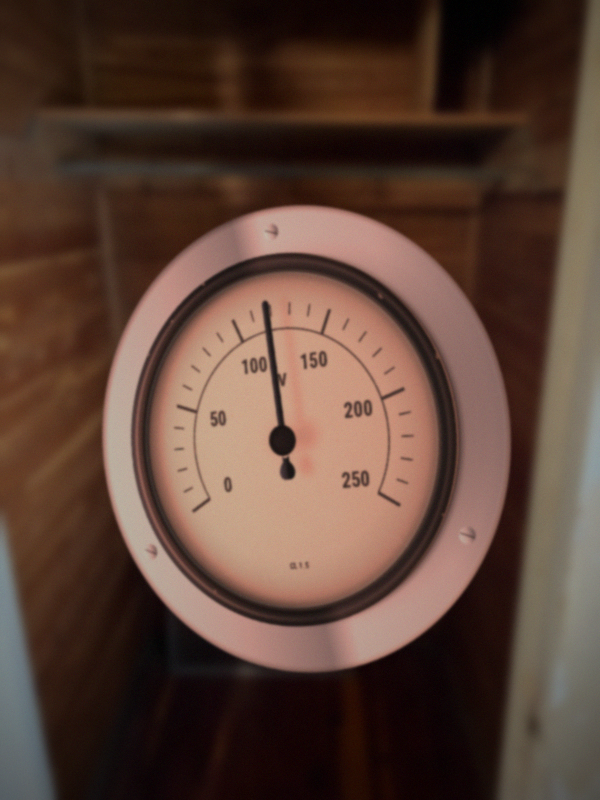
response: 120; V
